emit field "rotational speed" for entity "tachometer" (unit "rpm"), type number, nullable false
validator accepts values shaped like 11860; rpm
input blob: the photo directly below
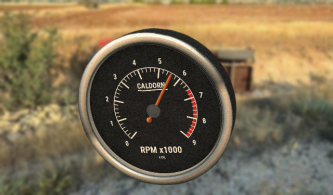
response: 5600; rpm
